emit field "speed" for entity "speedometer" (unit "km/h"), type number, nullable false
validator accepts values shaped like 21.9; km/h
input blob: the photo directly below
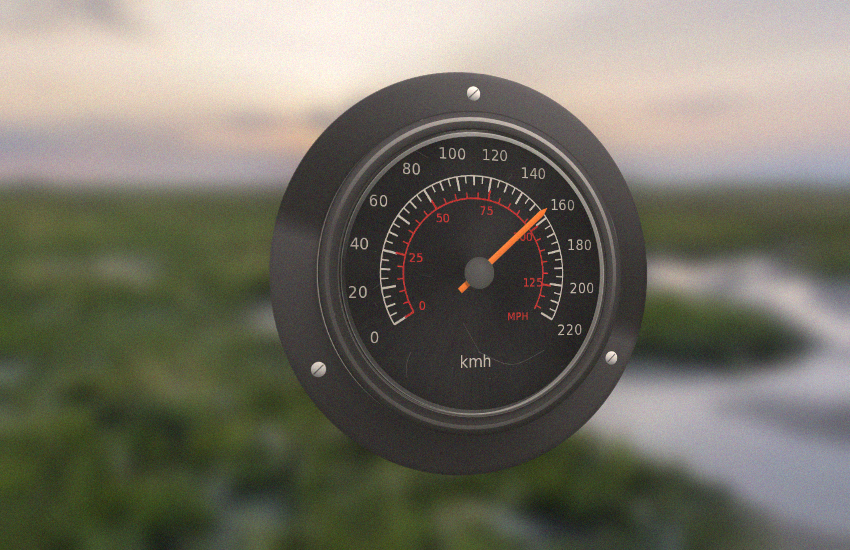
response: 155; km/h
